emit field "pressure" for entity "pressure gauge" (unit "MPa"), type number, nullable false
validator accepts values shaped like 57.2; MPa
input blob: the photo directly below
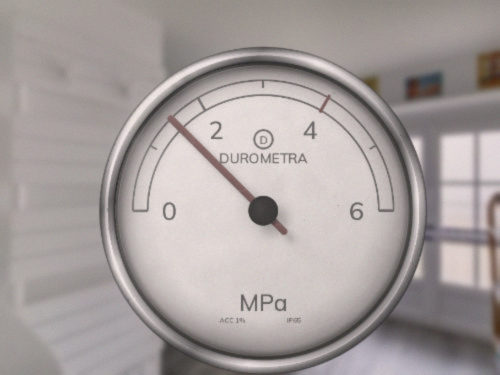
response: 1.5; MPa
